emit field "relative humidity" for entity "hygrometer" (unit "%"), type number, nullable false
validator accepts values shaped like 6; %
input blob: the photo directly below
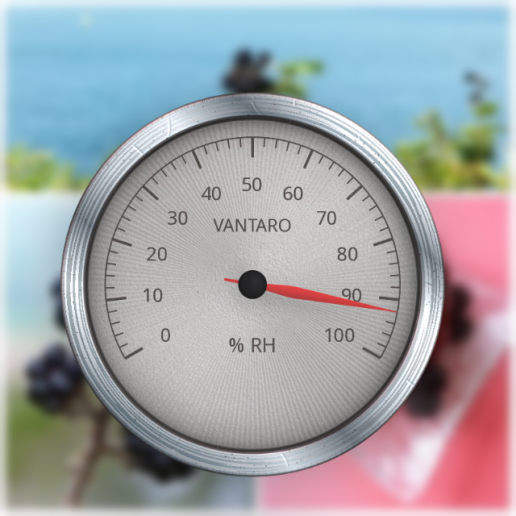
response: 92; %
